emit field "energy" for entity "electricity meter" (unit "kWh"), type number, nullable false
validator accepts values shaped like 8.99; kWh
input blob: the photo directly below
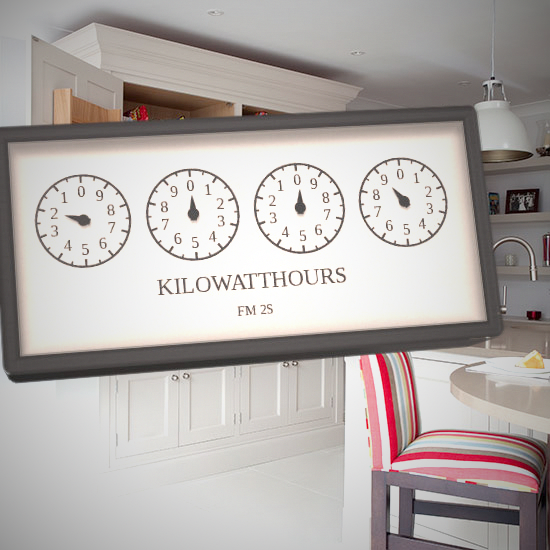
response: 1999; kWh
